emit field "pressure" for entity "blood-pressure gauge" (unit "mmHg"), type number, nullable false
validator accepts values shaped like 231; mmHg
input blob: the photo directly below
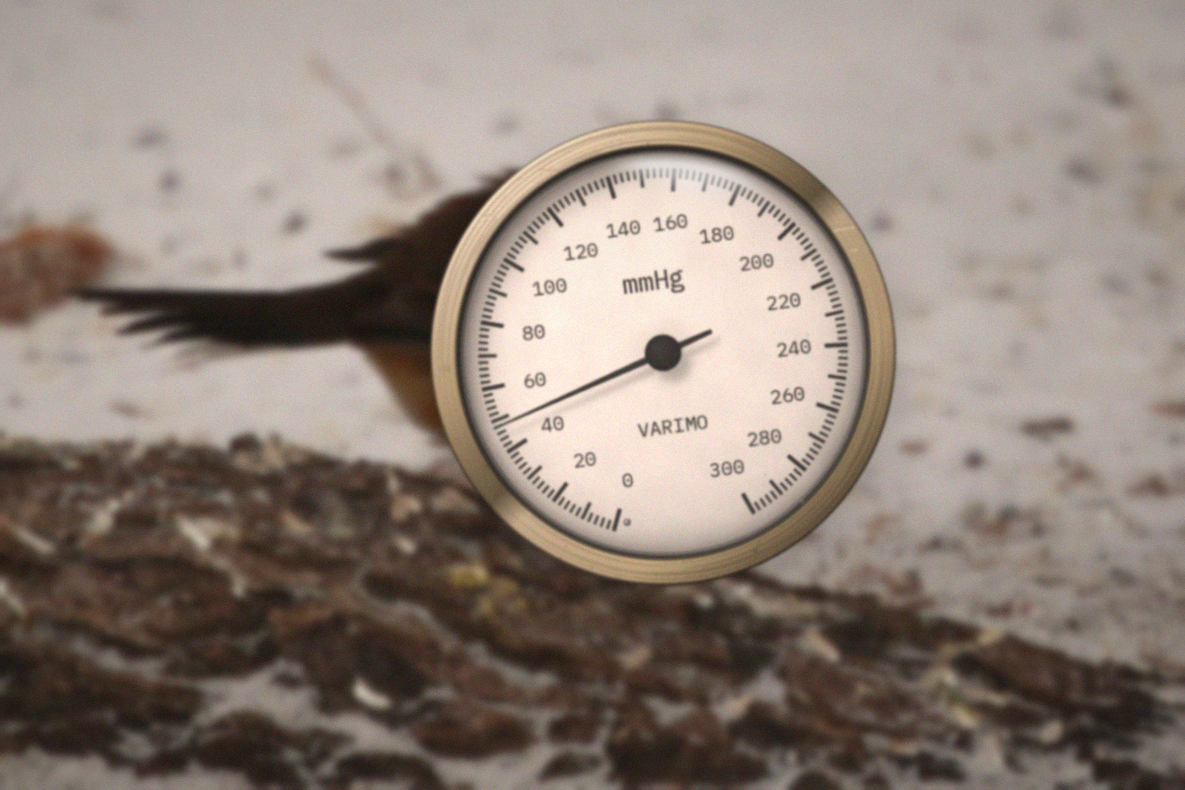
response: 48; mmHg
